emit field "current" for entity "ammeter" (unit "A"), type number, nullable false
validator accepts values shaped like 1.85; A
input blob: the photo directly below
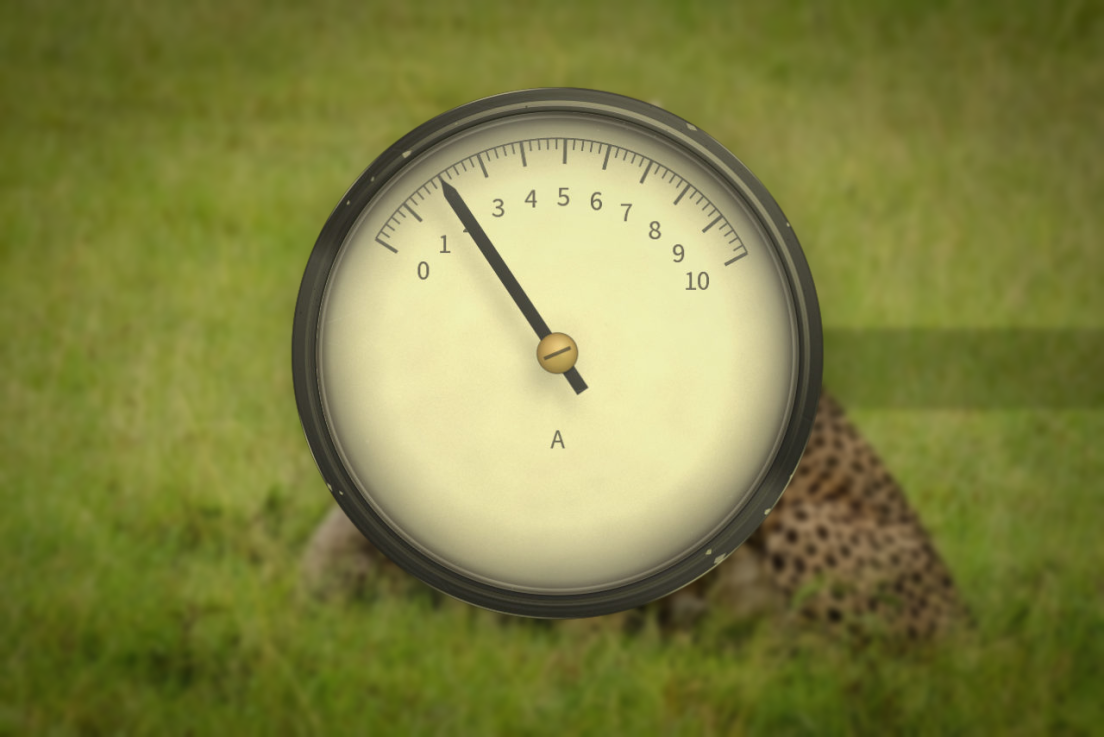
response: 2; A
